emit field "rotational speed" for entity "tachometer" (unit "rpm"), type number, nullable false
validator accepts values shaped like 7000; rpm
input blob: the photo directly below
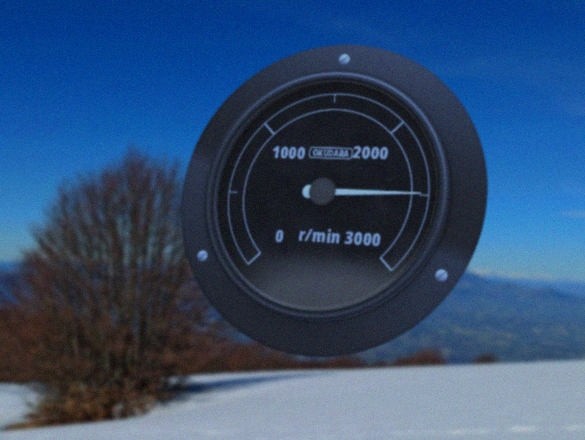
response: 2500; rpm
